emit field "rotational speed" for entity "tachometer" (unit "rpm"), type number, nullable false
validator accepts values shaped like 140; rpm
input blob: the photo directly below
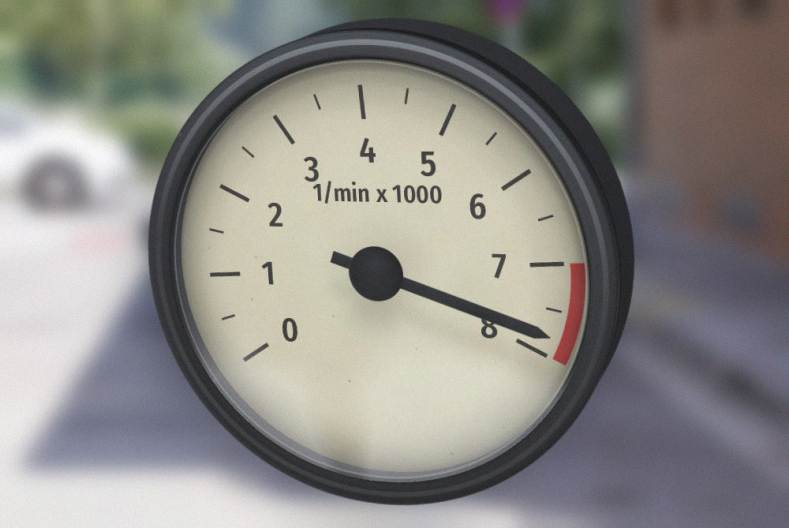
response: 7750; rpm
